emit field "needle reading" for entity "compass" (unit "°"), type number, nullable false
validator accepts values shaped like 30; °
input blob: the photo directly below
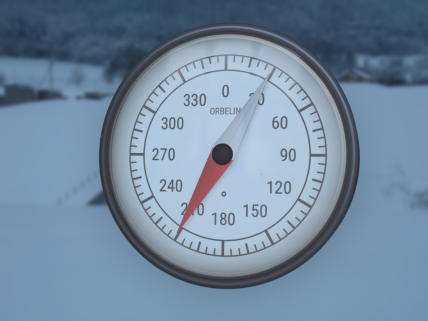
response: 210; °
